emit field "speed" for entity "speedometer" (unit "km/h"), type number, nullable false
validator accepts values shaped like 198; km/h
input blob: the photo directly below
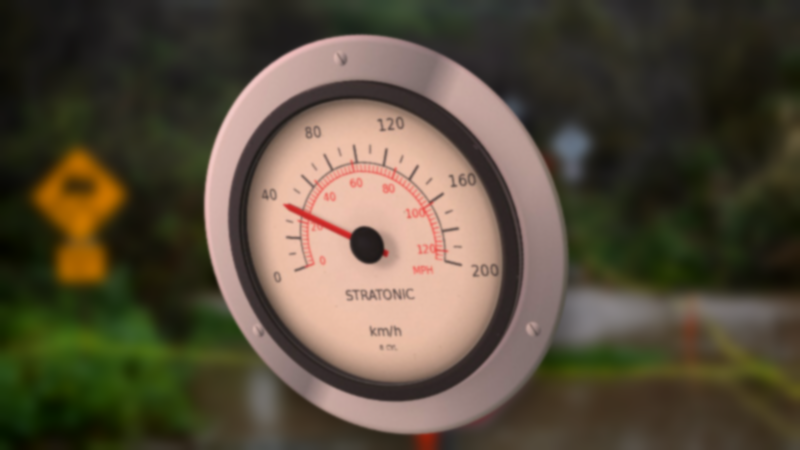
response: 40; km/h
